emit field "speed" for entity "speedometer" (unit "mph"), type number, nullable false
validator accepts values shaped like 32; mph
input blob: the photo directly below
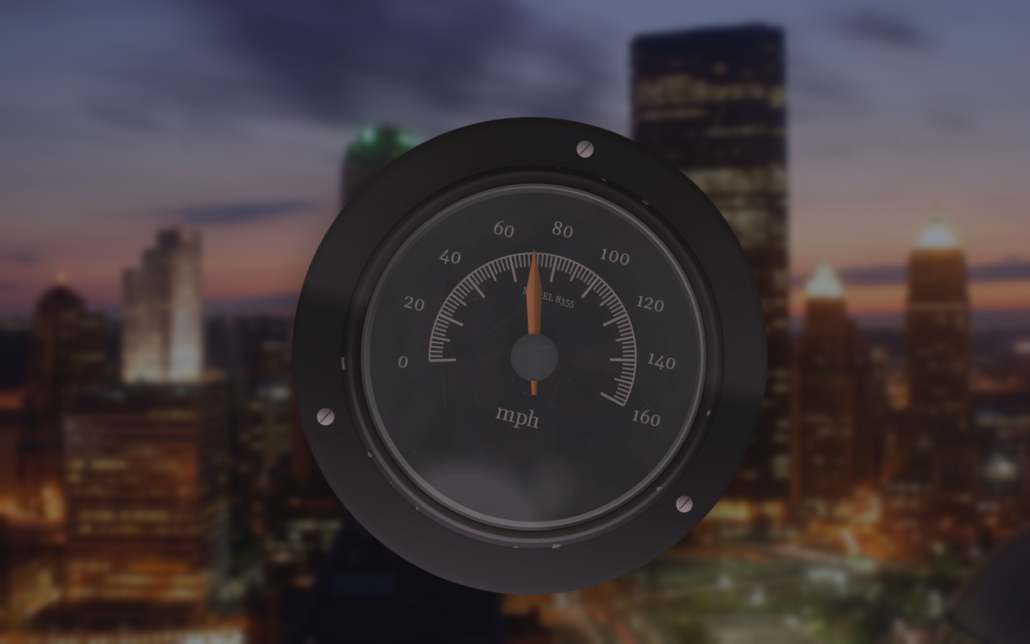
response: 70; mph
